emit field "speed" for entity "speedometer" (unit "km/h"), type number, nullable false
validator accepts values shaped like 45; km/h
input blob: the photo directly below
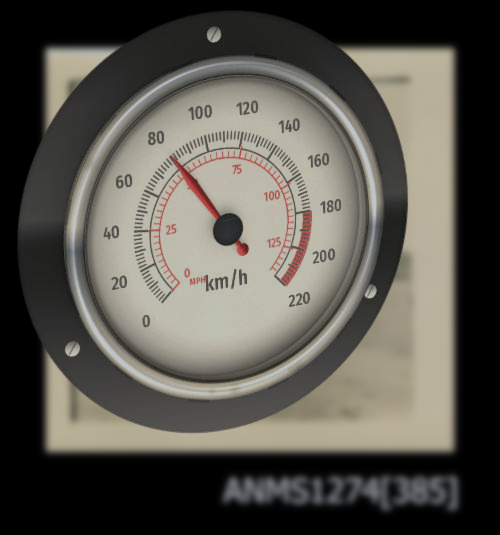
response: 80; km/h
